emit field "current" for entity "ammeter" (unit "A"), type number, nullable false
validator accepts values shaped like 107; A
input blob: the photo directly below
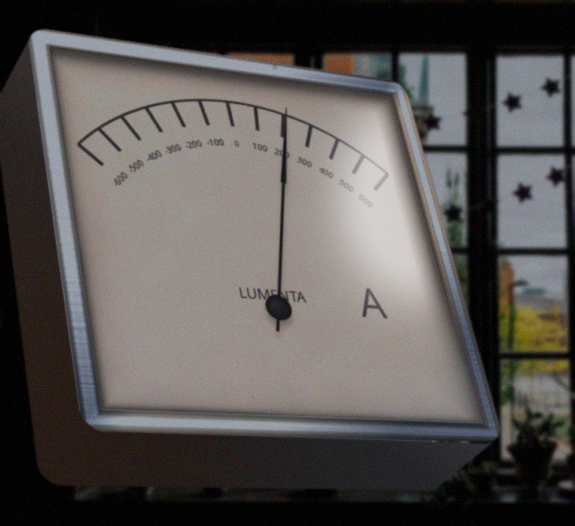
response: 200; A
